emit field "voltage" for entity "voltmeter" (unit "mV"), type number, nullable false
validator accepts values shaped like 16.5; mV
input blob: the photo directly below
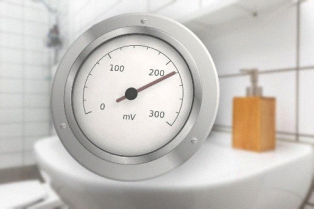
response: 220; mV
